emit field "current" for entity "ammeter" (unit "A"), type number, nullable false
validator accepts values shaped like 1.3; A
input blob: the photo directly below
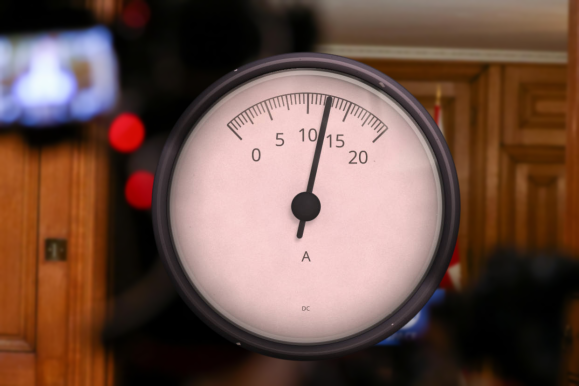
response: 12.5; A
